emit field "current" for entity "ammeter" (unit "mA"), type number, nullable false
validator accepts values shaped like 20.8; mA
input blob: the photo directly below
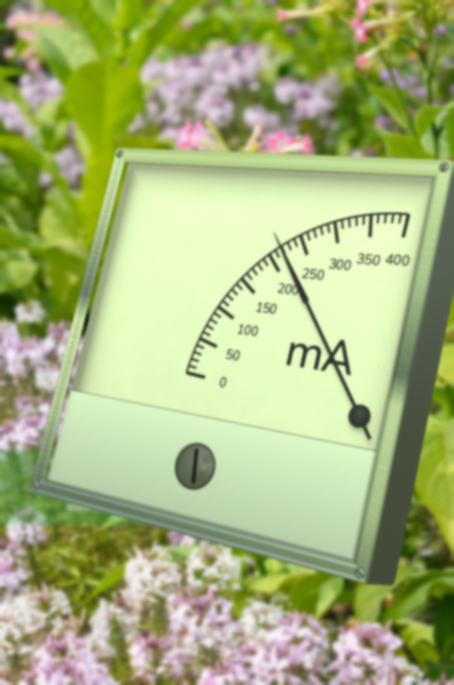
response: 220; mA
